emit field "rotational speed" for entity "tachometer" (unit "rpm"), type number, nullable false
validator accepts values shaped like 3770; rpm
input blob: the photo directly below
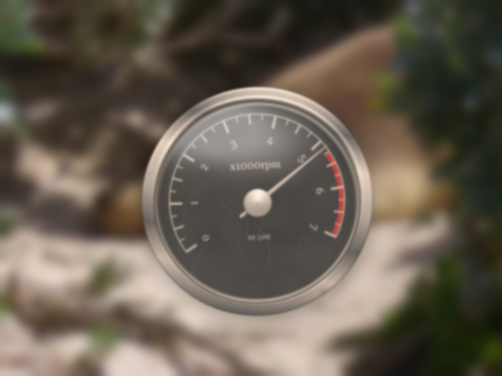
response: 5125; rpm
